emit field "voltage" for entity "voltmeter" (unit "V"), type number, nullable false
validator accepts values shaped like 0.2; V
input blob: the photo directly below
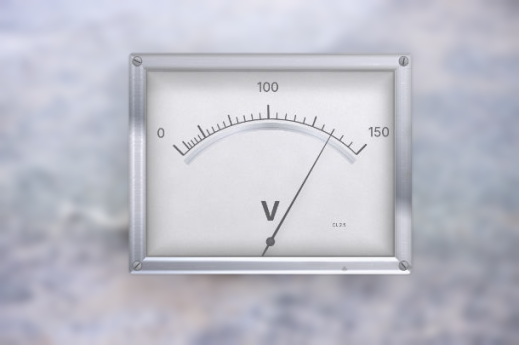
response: 135; V
